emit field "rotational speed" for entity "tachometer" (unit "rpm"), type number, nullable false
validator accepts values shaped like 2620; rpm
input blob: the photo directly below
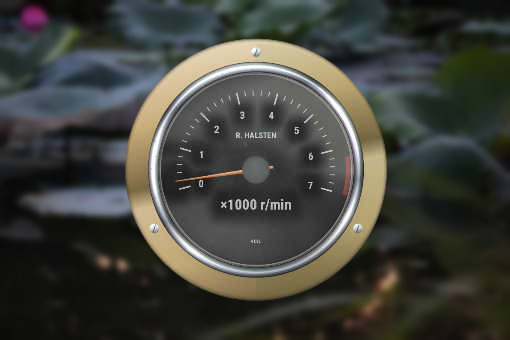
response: 200; rpm
